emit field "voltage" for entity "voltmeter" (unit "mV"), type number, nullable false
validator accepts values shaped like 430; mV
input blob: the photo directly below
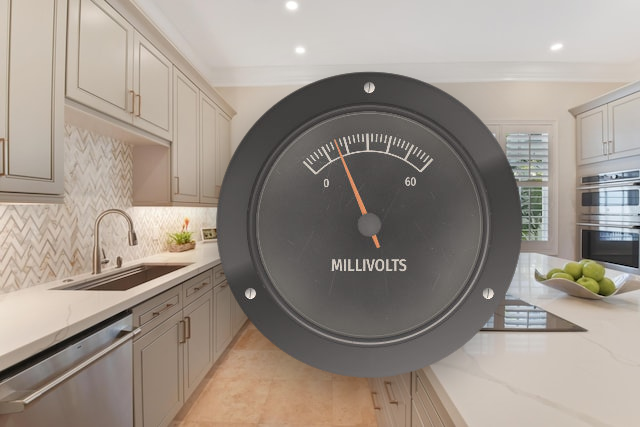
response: 16; mV
